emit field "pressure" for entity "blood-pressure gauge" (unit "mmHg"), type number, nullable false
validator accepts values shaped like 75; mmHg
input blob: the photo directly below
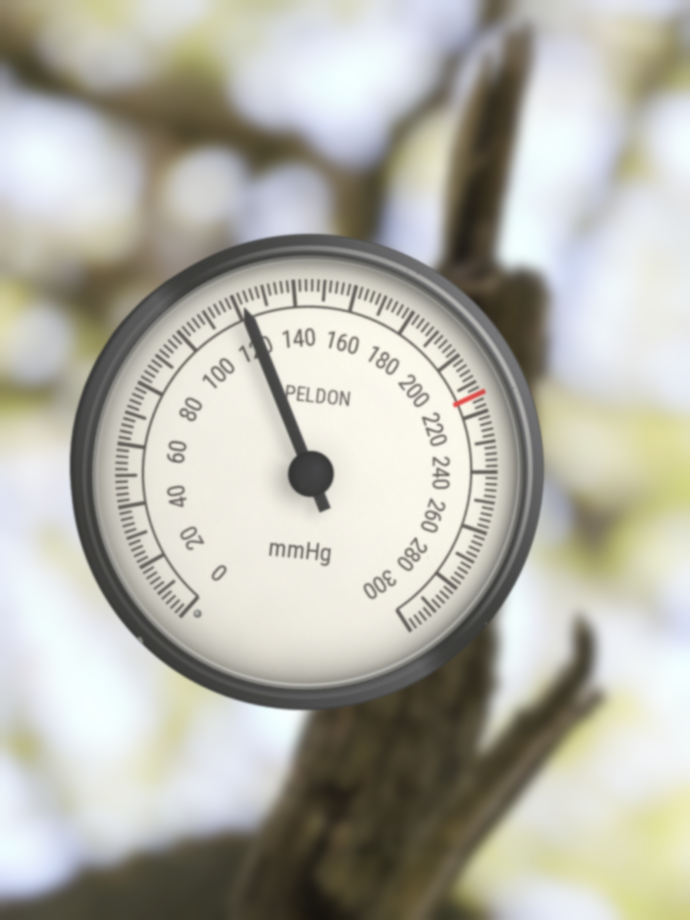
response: 122; mmHg
